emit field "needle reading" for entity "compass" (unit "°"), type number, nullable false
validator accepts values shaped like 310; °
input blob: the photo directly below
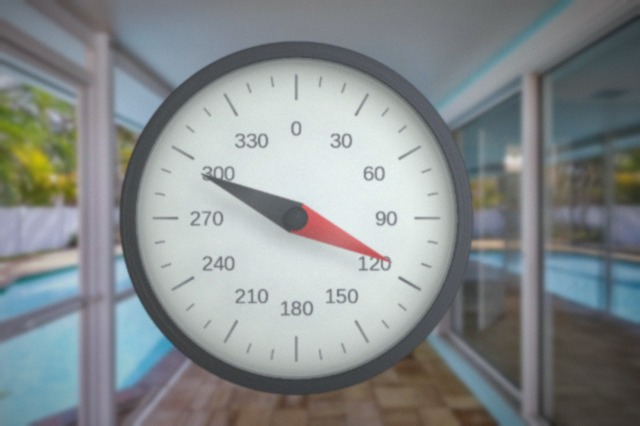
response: 115; °
